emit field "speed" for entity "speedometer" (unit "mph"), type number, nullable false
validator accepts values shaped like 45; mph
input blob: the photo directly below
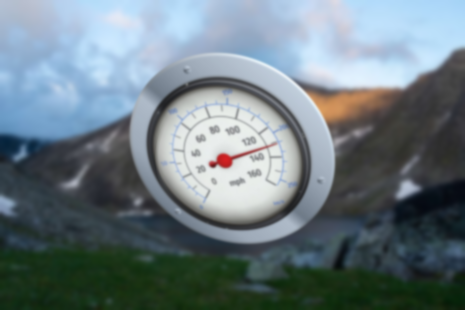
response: 130; mph
